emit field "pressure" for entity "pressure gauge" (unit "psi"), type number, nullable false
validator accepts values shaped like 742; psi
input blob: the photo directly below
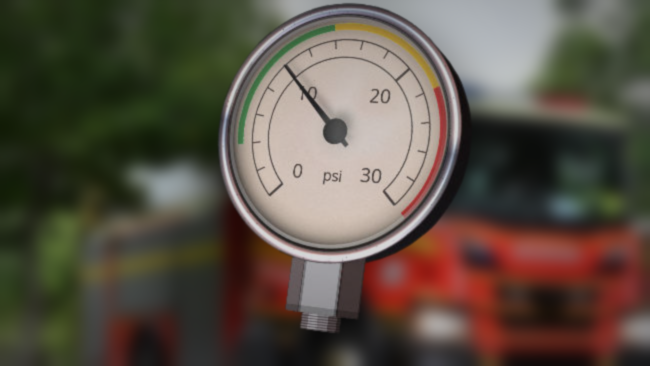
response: 10; psi
